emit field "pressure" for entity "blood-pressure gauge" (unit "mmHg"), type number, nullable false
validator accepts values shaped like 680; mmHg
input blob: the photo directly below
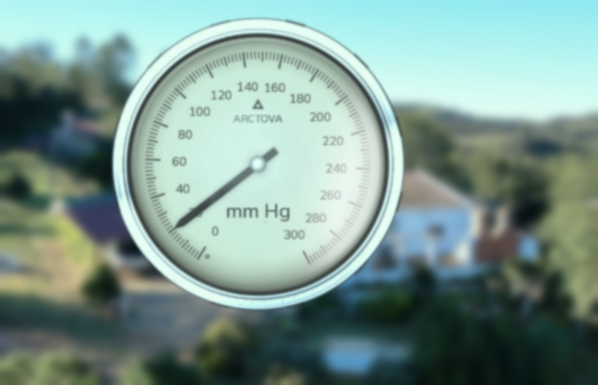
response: 20; mmHg
